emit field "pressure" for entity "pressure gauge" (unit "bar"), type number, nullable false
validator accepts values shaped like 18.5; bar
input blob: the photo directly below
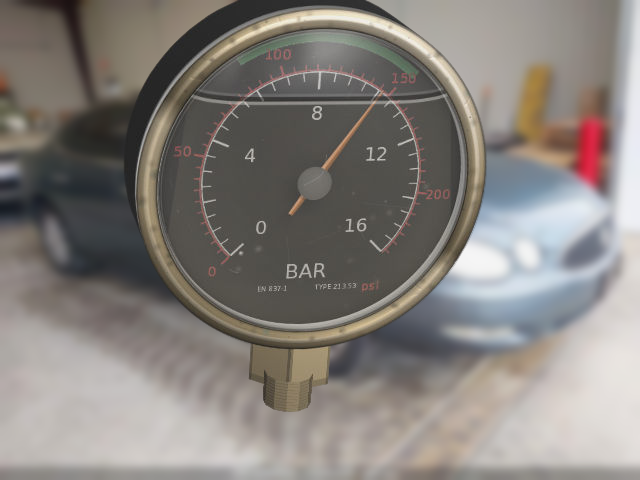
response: 10; bar
